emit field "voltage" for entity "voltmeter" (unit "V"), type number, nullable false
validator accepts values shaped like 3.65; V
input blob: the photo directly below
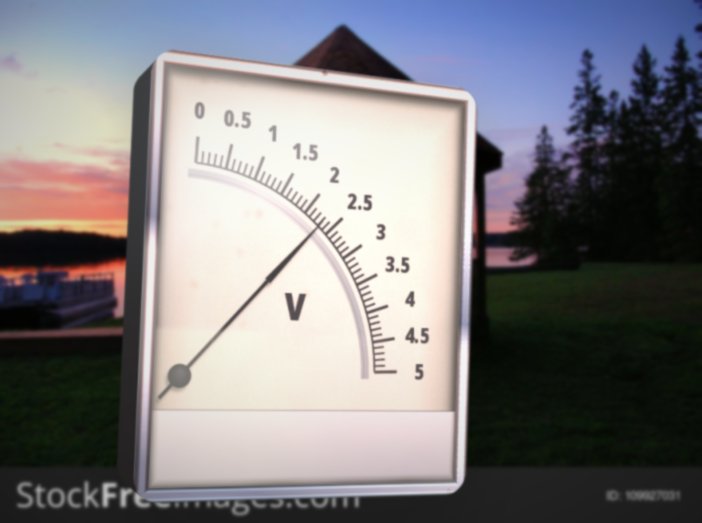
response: 2.3; V
